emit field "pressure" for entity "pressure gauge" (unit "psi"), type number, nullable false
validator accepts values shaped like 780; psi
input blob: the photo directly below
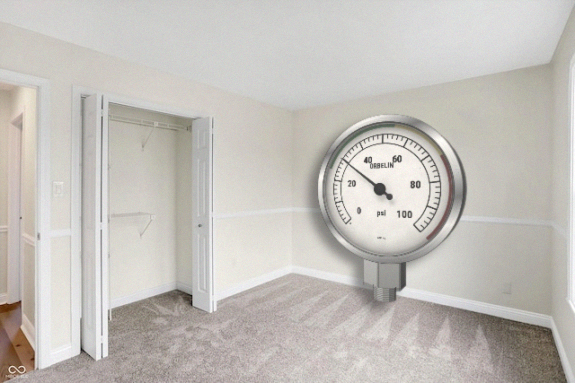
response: 30; psi
